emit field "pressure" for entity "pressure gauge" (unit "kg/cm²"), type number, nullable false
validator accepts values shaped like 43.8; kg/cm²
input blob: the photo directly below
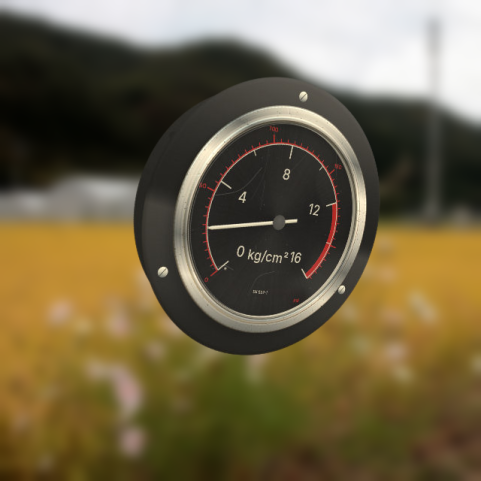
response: 2; kg/cm²
